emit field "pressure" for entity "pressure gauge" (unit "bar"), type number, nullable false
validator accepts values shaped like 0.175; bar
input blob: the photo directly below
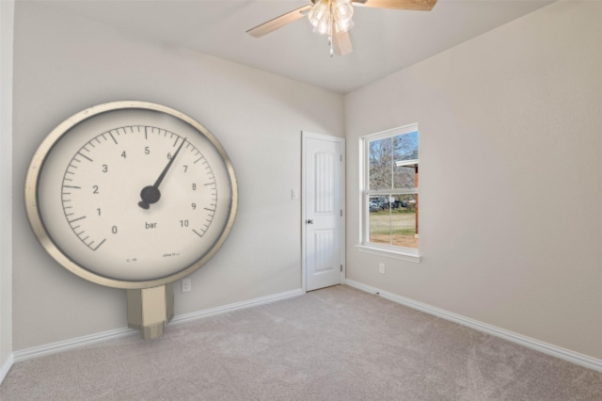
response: 6.2; bar
